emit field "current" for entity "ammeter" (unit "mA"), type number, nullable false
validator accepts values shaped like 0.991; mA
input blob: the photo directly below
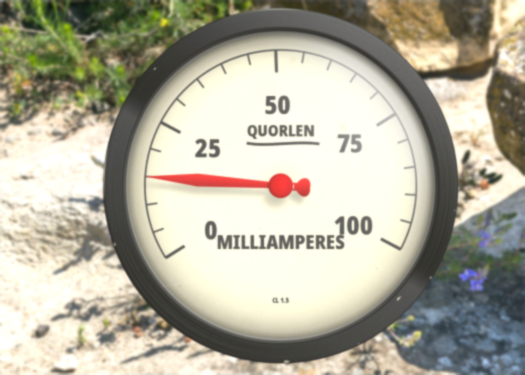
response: 15; mA
